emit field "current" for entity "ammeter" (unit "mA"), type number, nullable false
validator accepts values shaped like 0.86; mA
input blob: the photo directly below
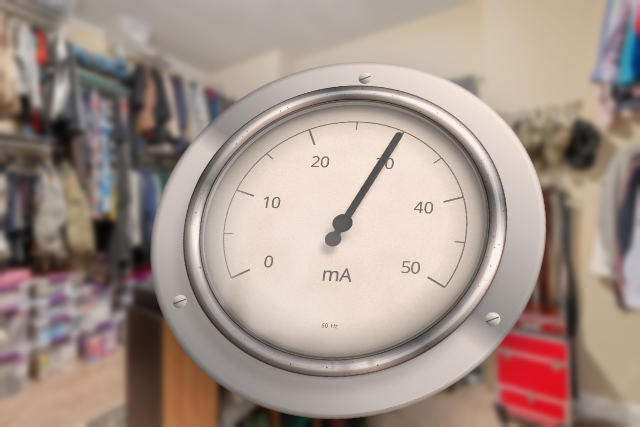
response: 30; mA
